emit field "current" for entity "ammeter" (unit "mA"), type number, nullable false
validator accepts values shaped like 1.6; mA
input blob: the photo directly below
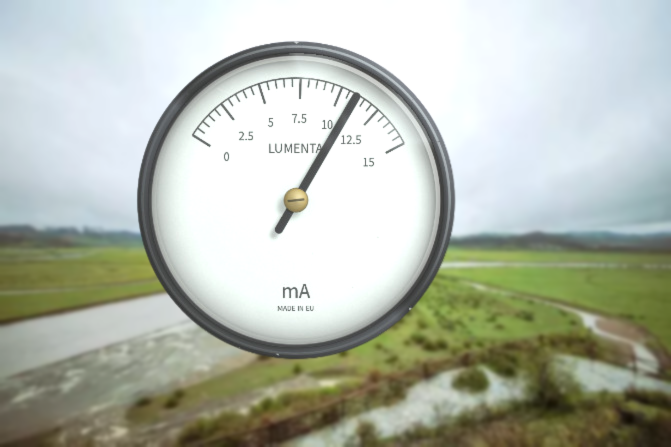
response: 11; mA
